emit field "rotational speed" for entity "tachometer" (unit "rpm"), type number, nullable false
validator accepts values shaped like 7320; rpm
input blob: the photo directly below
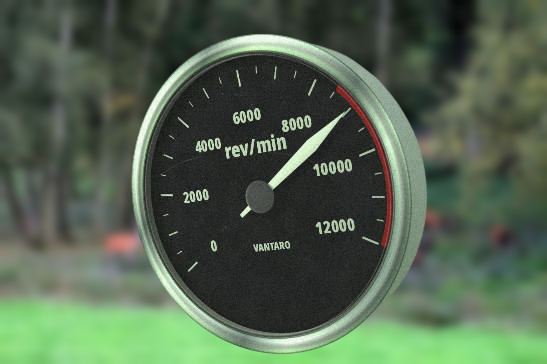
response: 9000; rpm
